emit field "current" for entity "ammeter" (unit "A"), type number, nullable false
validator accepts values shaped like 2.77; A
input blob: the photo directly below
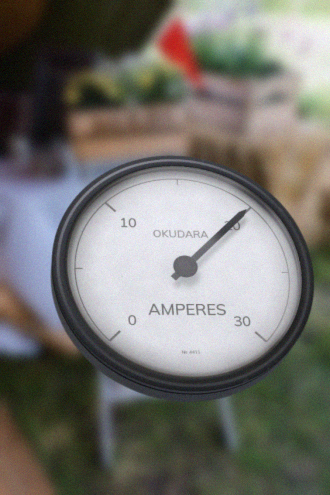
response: 20; A
